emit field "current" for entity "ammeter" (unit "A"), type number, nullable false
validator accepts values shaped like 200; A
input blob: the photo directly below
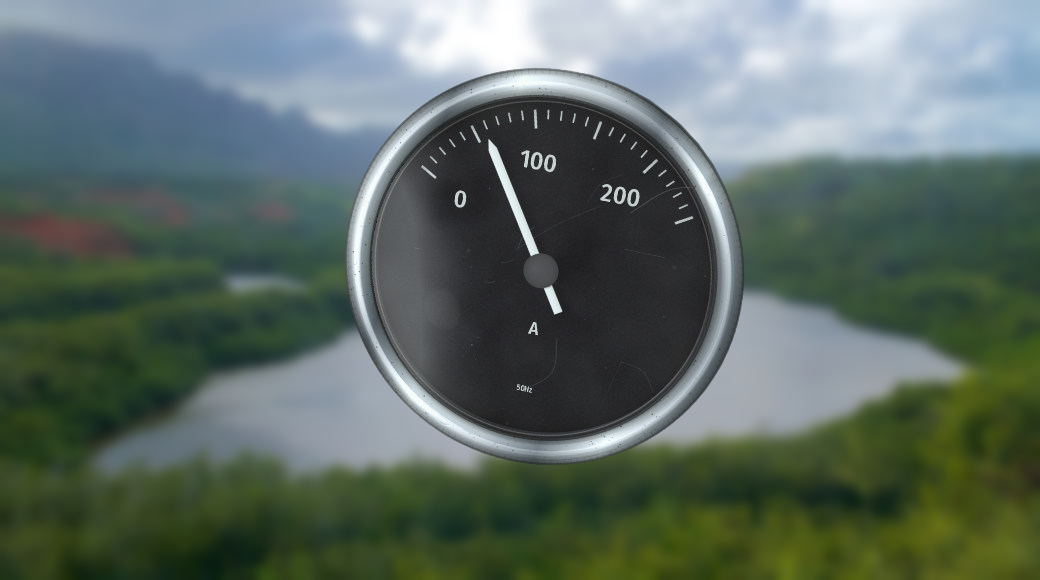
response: 60; A
